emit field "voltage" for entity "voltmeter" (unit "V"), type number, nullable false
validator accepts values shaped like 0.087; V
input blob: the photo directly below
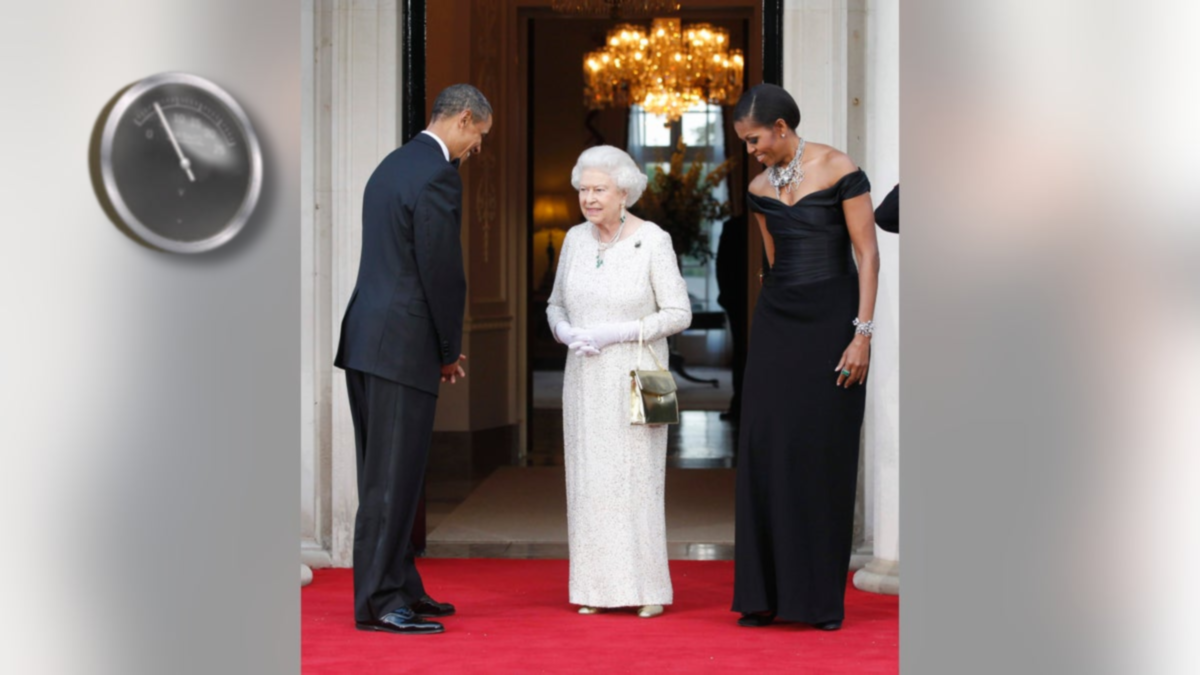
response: 5; V
